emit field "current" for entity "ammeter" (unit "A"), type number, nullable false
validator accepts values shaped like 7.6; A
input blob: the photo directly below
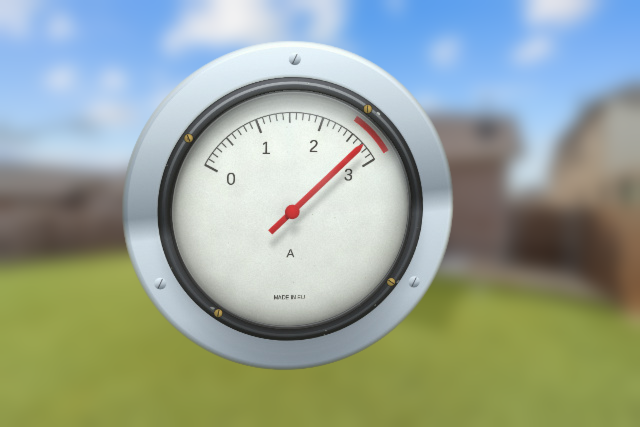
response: 2.7; A
